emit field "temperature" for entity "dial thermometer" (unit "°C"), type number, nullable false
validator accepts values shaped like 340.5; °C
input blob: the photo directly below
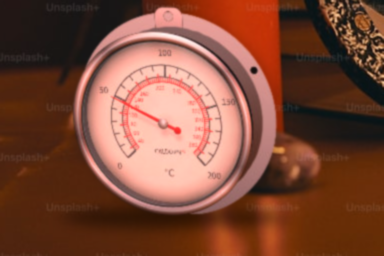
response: 50; °C
